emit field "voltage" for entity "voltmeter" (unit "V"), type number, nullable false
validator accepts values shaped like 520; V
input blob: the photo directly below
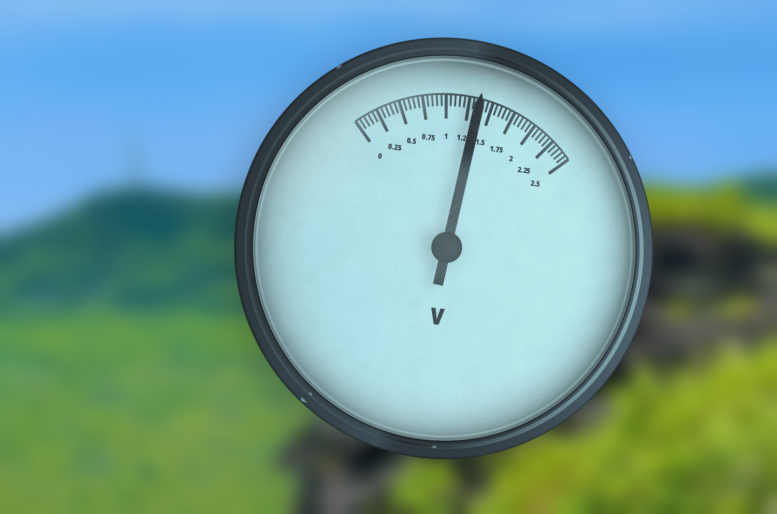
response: 1.35; V
